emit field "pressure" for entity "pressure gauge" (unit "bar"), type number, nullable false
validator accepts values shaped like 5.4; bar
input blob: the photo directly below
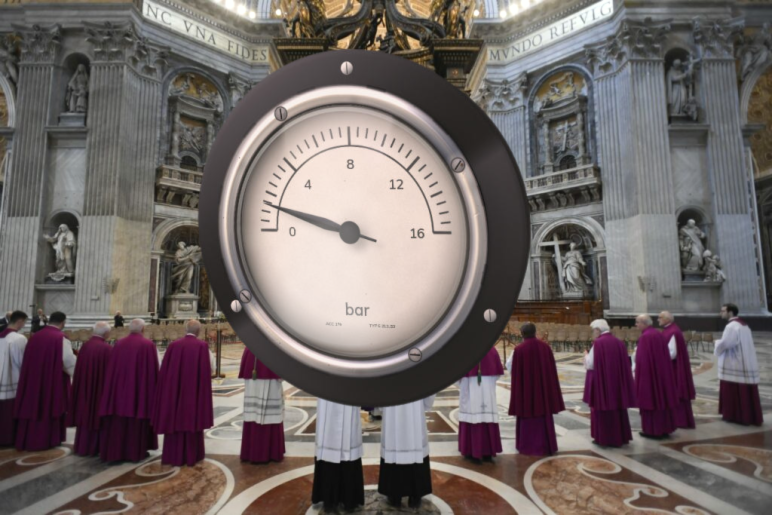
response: 1.5; bar
